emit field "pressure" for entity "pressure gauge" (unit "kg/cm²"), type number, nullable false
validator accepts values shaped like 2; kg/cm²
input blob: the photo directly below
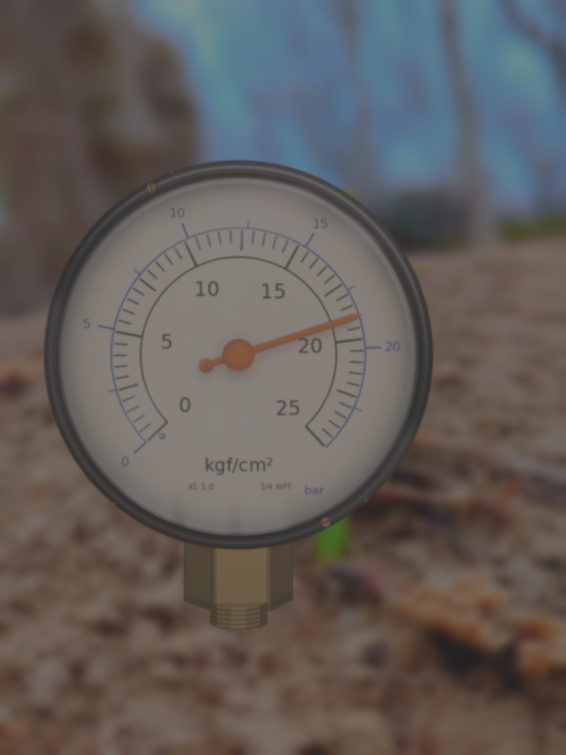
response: 19; kg/cm²
